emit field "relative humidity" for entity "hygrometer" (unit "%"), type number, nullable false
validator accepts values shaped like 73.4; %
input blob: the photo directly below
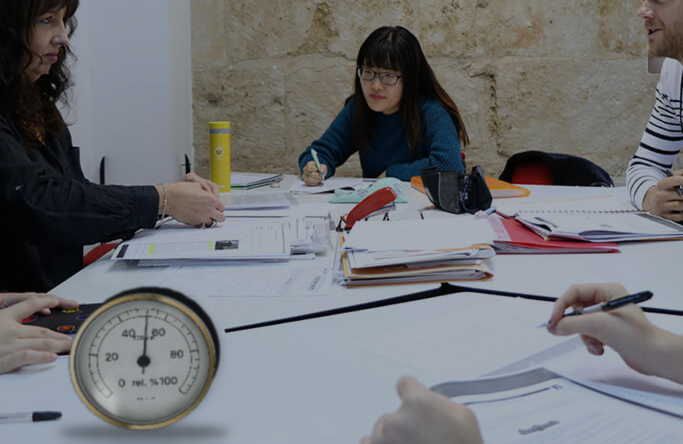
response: 52; %
